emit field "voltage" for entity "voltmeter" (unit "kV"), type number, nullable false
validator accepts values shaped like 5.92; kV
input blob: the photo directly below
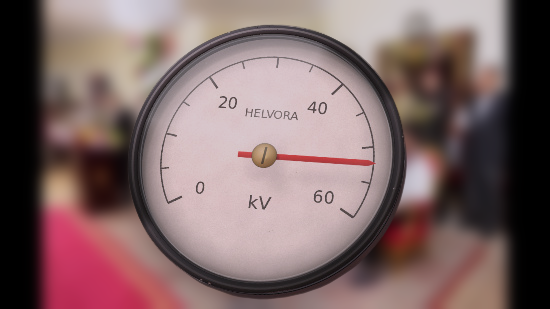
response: 52.5; kV
